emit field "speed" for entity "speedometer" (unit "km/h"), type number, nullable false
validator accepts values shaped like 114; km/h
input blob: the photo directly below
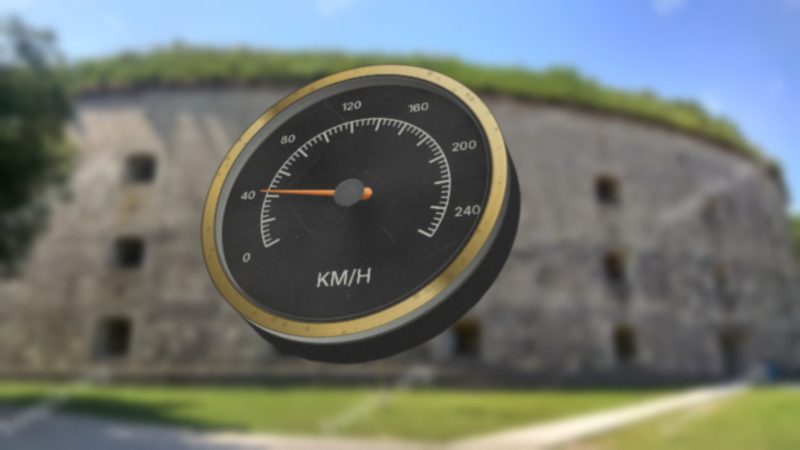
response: 40; km/h
